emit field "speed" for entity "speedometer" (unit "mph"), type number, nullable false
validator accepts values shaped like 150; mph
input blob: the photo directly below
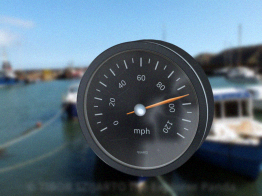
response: 95; mph
